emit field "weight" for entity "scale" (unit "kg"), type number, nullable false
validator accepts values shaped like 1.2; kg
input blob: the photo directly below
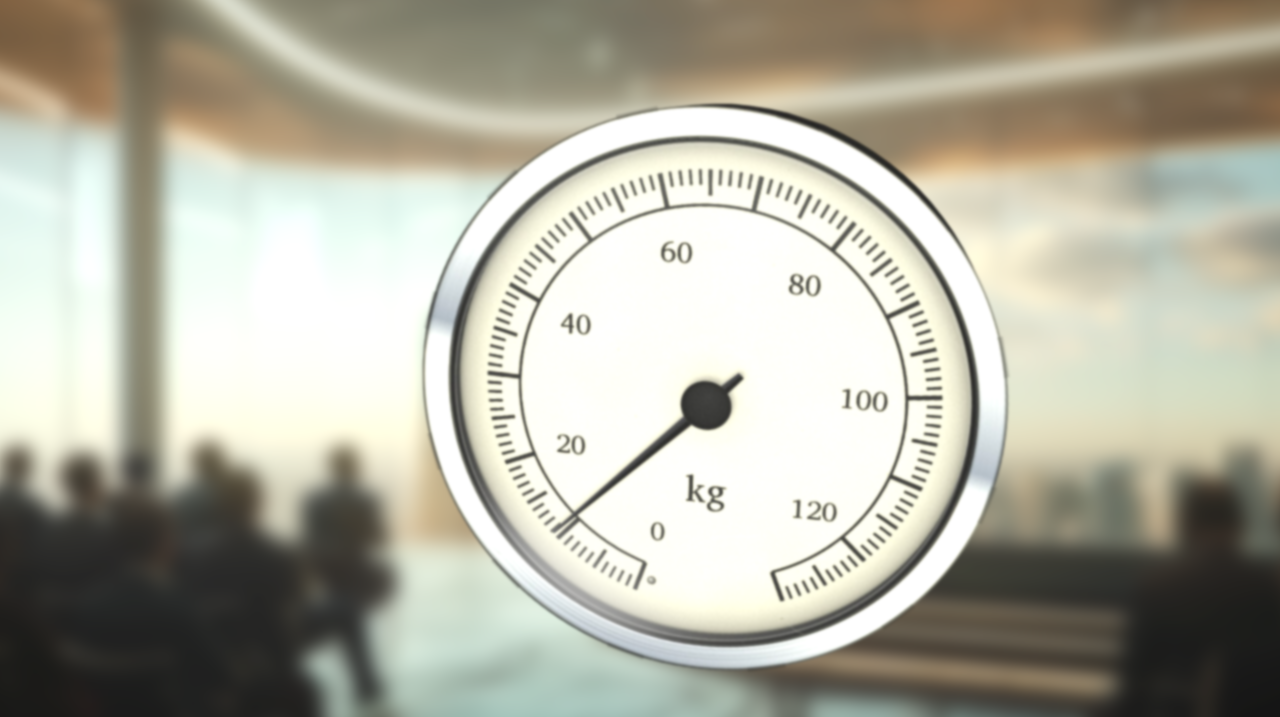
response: 11; kg
